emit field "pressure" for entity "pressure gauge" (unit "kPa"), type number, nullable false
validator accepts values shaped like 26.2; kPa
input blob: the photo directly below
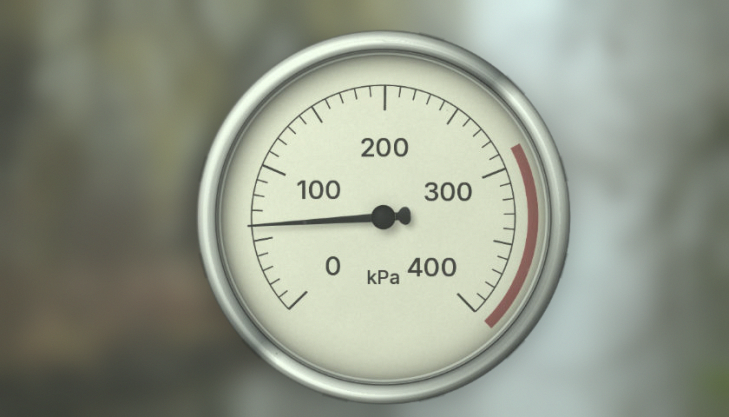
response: 60; kPa
